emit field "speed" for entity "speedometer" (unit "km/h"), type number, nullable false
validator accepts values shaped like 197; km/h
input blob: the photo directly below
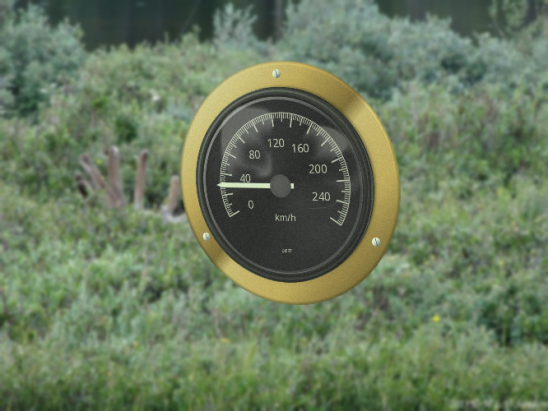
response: 30; km/h
